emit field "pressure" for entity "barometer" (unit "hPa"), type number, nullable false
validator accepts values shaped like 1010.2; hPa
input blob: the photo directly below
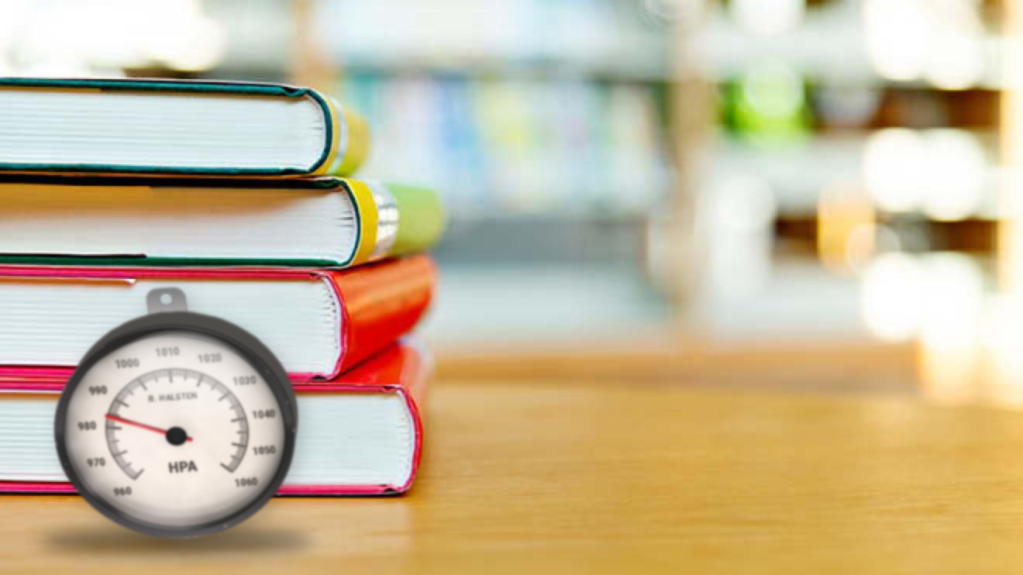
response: 985; hPa
